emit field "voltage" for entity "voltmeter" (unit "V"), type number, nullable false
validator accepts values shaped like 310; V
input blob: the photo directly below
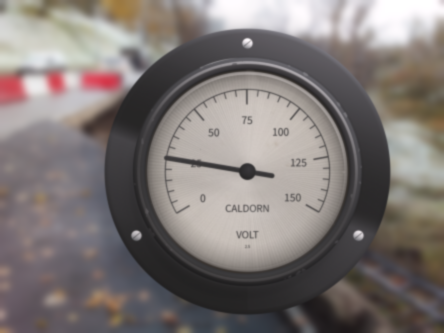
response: 25; V
